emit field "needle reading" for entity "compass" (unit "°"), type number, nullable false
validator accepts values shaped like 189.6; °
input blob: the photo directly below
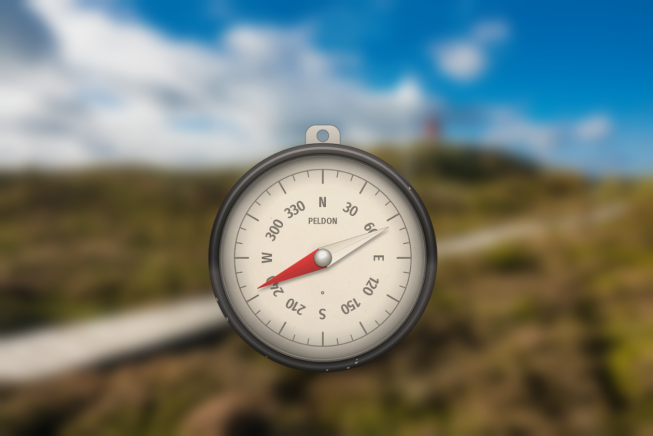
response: 245; °
